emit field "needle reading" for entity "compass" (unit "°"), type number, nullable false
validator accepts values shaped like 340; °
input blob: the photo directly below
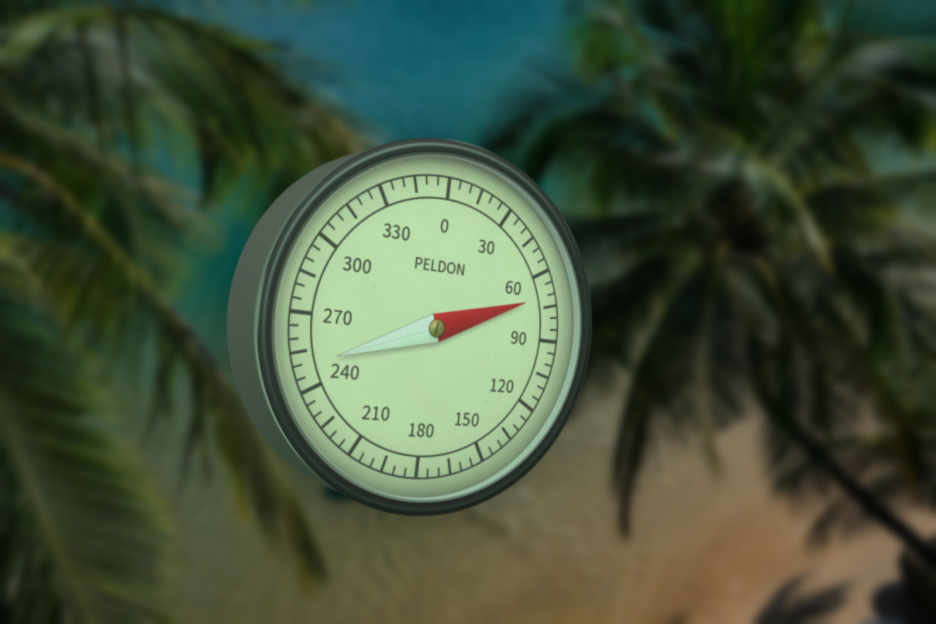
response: 70; °
